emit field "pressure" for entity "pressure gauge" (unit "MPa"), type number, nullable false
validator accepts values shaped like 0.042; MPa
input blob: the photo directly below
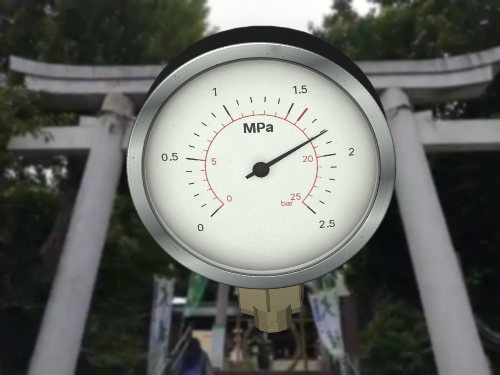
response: 1.8; MPa
